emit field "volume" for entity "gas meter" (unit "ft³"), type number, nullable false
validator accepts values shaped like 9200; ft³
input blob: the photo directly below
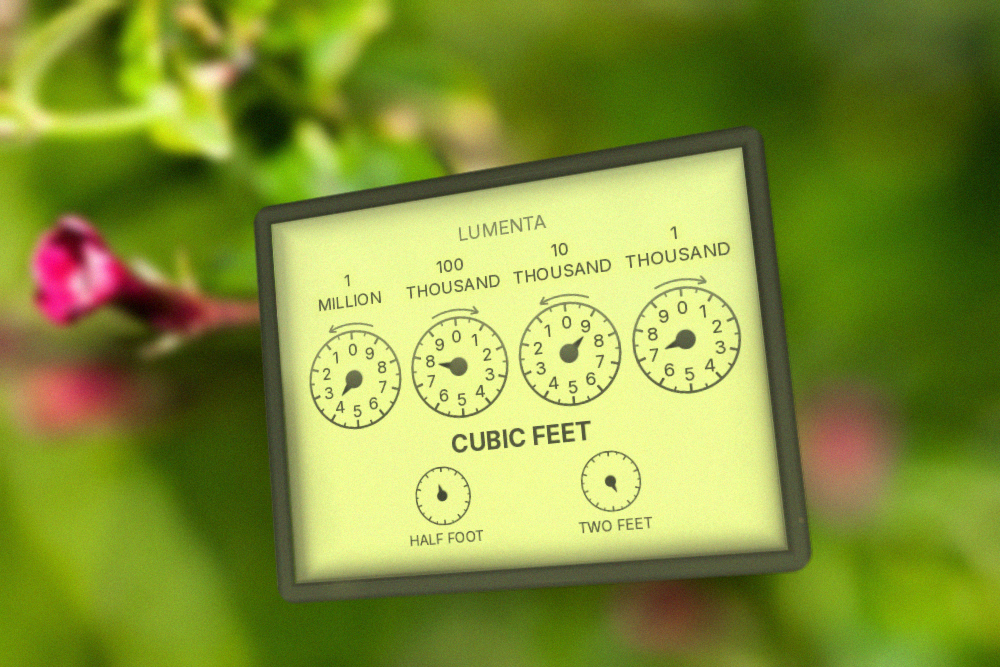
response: 378700; ft³
